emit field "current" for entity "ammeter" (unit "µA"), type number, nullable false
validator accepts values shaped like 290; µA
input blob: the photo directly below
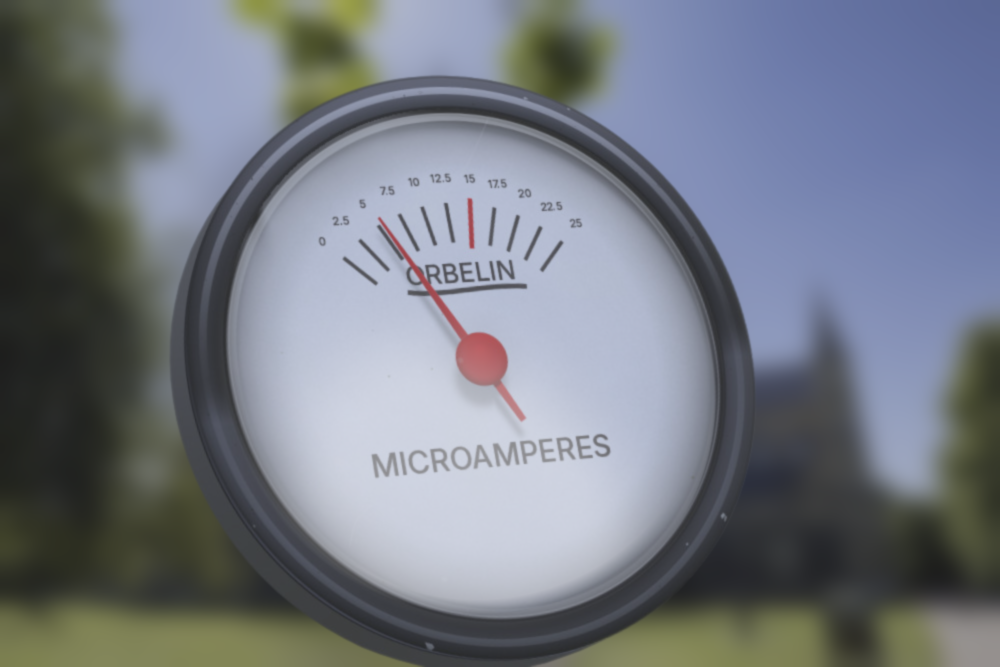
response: 5; µA
